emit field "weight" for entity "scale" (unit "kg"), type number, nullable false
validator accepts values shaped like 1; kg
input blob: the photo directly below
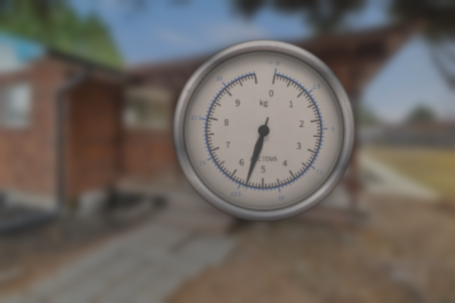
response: 5.5; kg
